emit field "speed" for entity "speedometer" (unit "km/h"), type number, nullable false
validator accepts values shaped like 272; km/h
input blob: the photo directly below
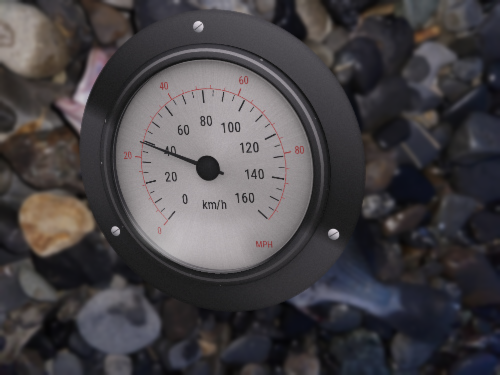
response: 40; km/h
